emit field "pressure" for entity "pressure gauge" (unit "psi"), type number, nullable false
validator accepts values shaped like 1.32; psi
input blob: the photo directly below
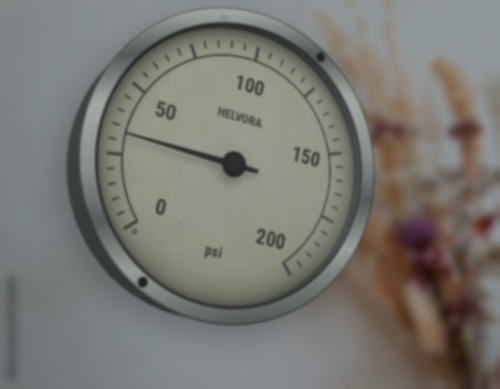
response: 32.5; psi
